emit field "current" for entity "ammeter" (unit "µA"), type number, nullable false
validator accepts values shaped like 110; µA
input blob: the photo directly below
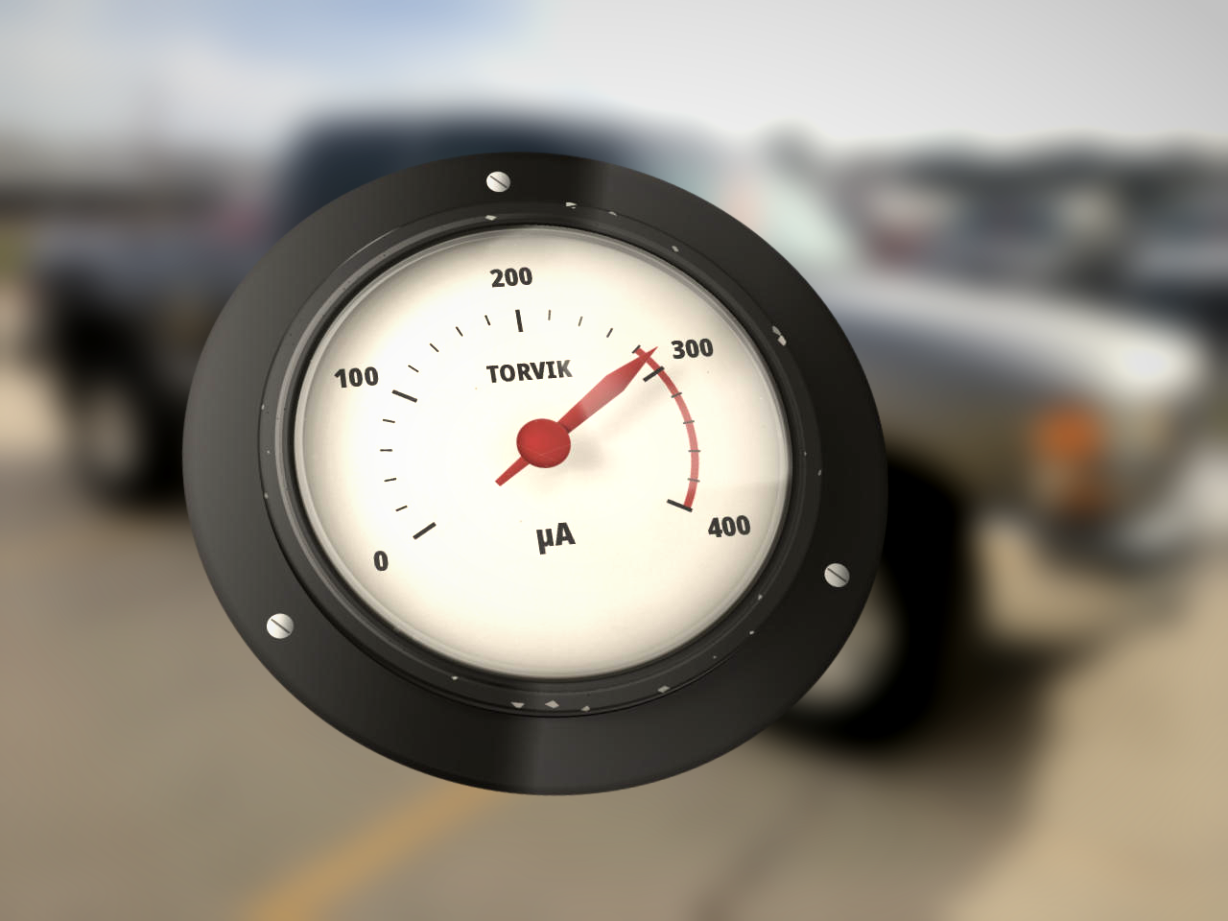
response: 290; µA
